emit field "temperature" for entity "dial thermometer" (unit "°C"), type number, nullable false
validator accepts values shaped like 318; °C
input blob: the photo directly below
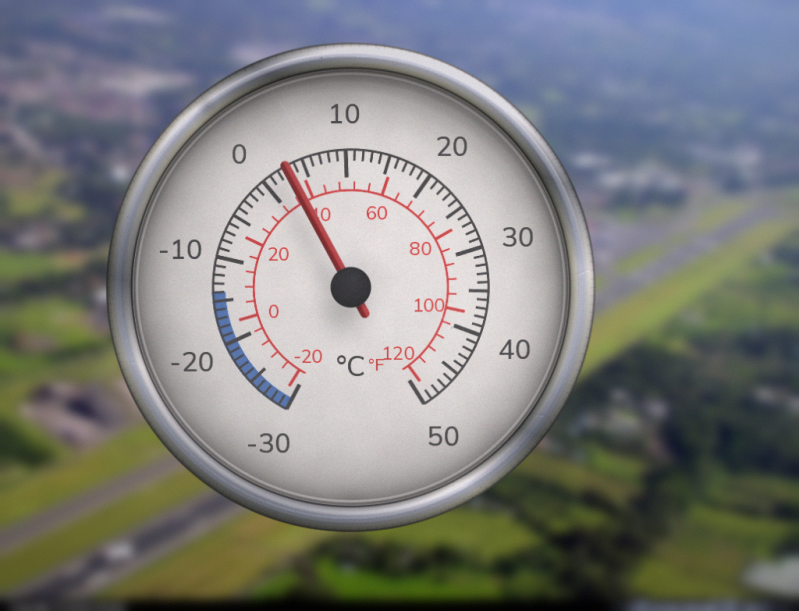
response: 3; °C
